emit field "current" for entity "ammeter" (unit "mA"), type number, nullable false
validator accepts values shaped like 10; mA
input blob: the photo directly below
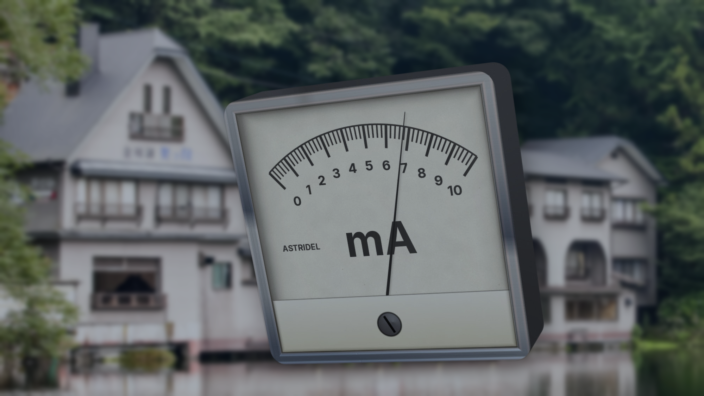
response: 6.8; mA
